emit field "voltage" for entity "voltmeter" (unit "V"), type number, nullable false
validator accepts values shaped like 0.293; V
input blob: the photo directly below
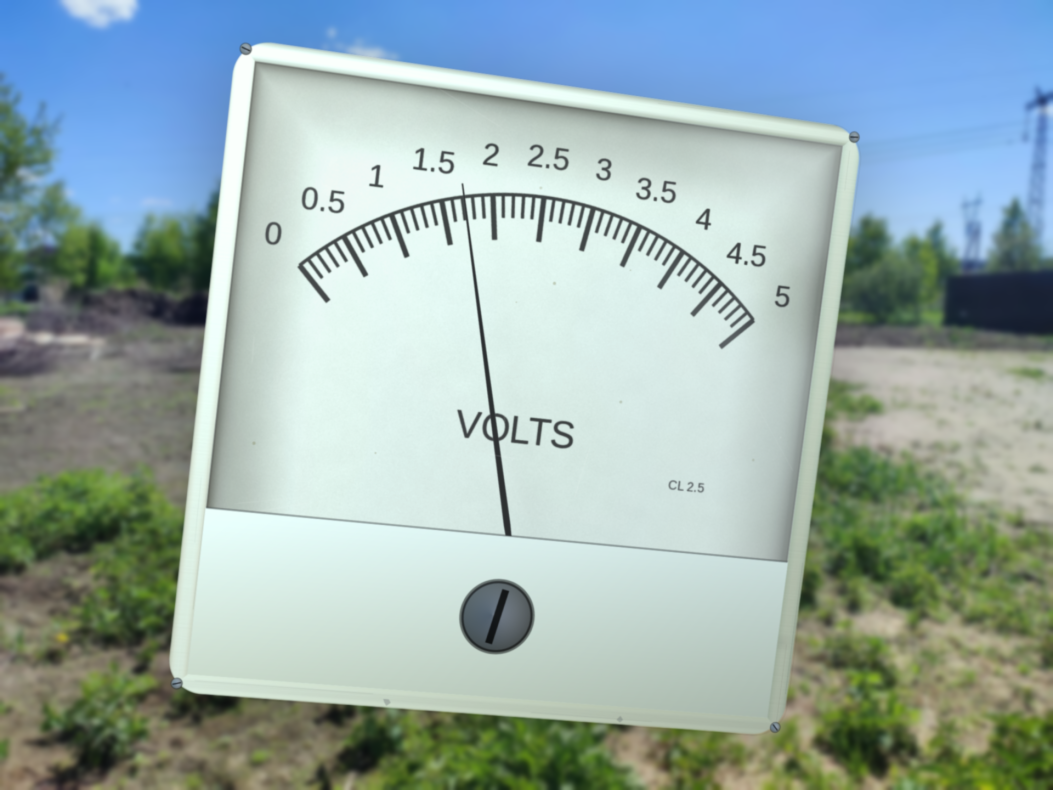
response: 1.7; V
